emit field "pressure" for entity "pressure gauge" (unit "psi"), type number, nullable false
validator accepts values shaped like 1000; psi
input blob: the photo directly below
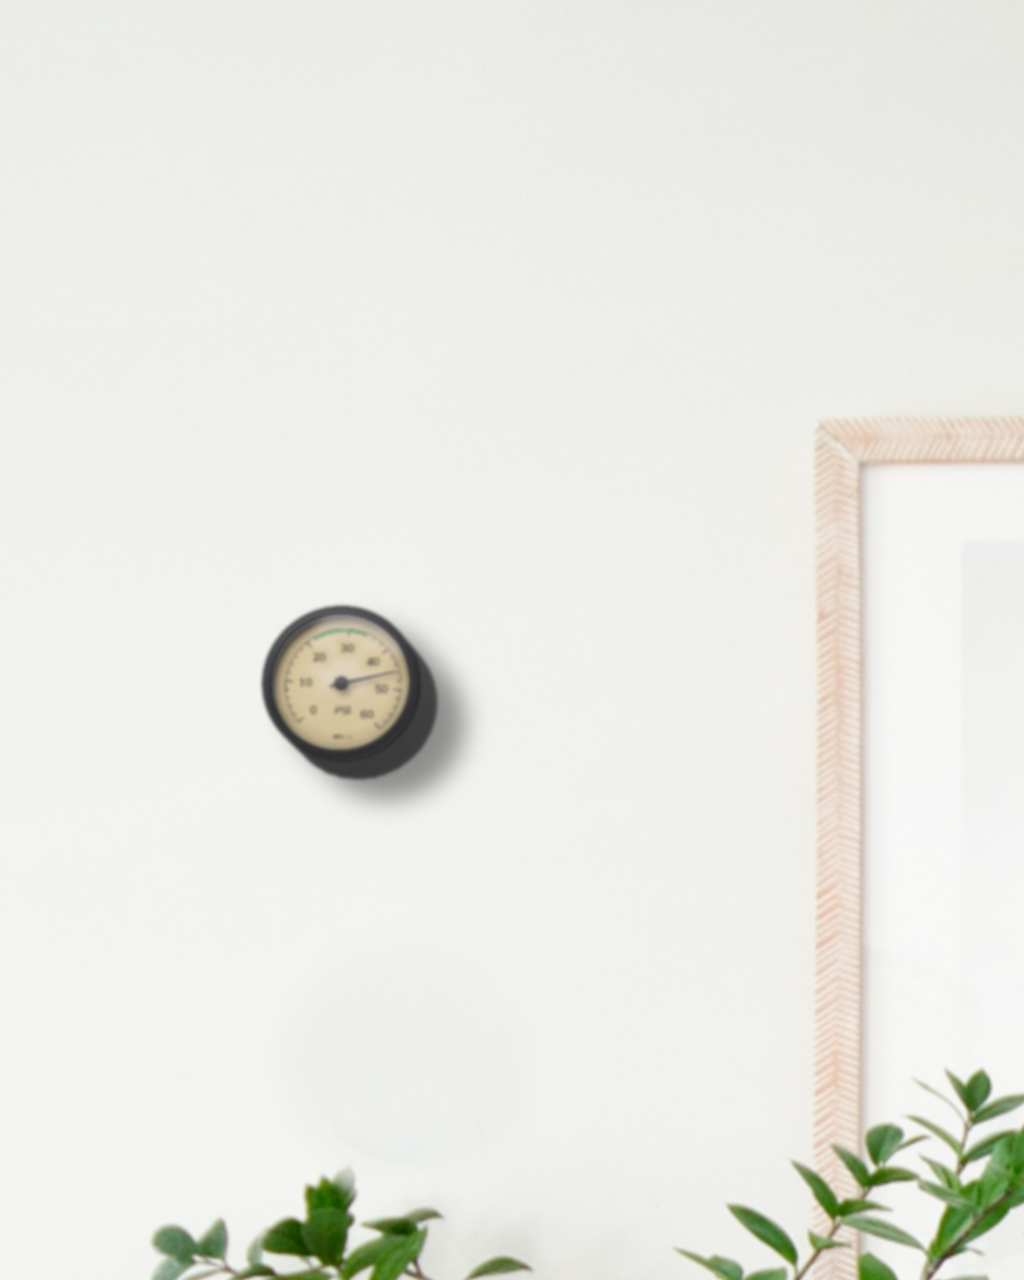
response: 46; psi
